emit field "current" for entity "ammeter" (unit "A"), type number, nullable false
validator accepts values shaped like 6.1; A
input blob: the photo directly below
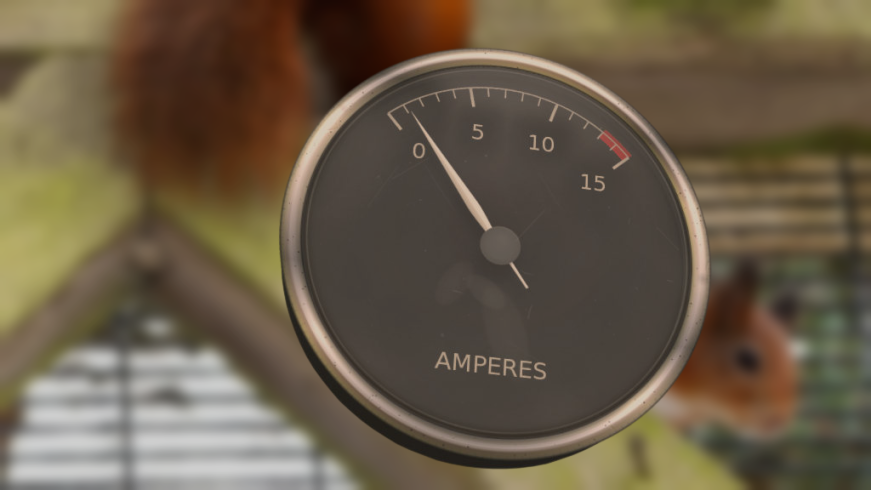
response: 1; A
